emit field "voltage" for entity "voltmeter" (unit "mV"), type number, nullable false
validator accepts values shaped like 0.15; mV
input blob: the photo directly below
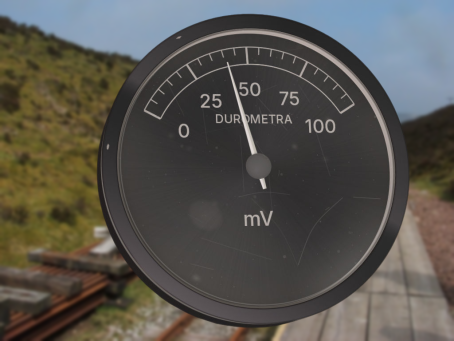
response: 40; mV
